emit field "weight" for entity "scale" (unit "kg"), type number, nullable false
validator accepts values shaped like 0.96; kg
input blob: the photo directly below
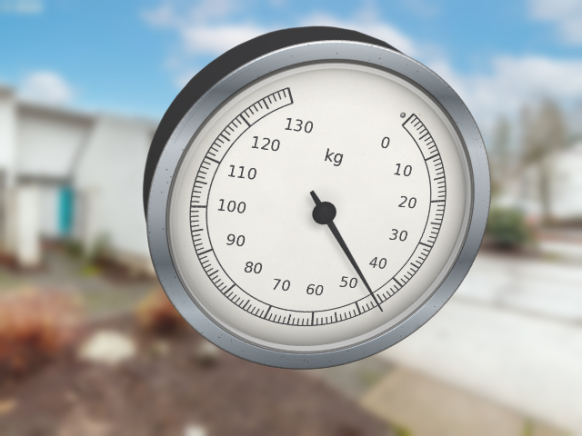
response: 46; kg
